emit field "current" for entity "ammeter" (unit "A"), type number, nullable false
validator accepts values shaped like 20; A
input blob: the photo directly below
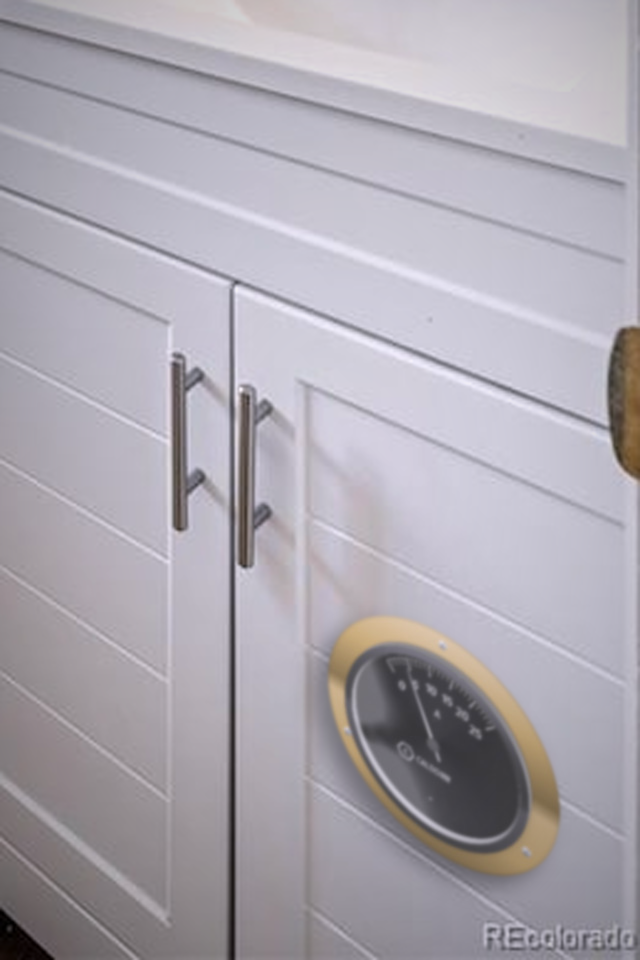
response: 5; A
